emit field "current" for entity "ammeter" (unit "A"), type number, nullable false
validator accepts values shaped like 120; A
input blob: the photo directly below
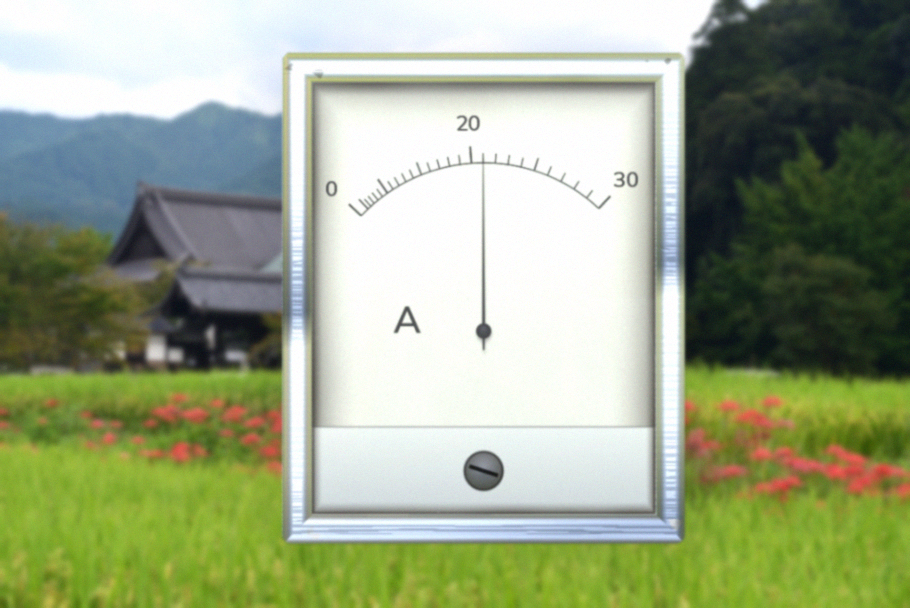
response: 21; A
